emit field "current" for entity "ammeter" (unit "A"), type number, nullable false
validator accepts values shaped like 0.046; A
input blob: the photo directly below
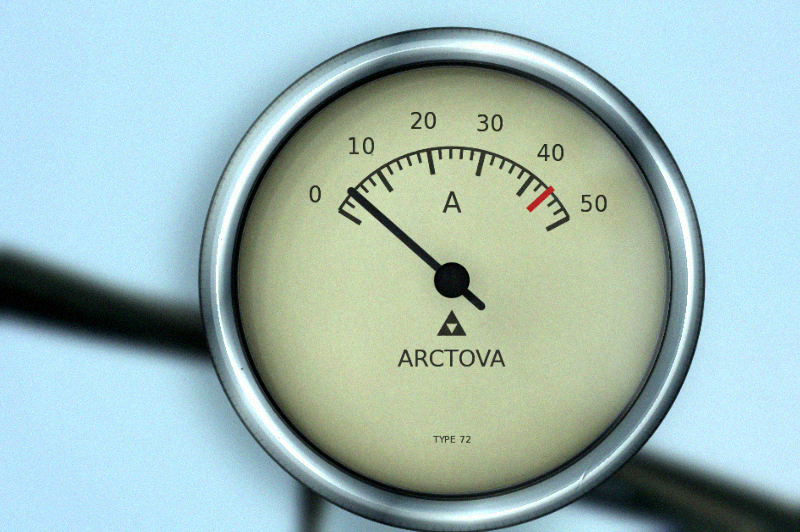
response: 4; A
